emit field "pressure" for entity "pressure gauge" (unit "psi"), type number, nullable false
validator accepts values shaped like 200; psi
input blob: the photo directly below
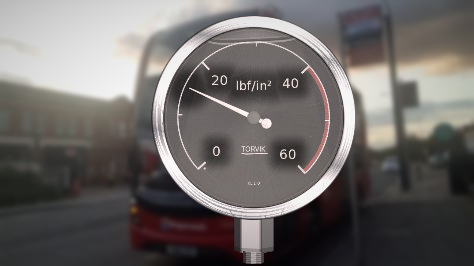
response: 15; psi
